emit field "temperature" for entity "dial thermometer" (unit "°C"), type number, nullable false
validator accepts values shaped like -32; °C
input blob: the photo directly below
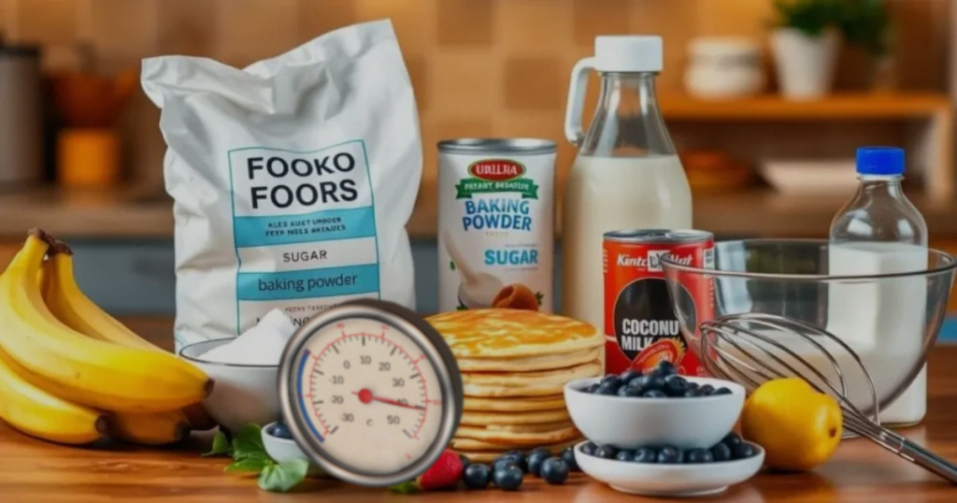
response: 40; °C
